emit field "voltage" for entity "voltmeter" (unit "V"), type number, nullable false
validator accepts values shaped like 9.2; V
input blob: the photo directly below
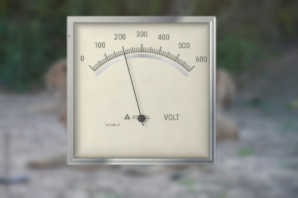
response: 200; V
